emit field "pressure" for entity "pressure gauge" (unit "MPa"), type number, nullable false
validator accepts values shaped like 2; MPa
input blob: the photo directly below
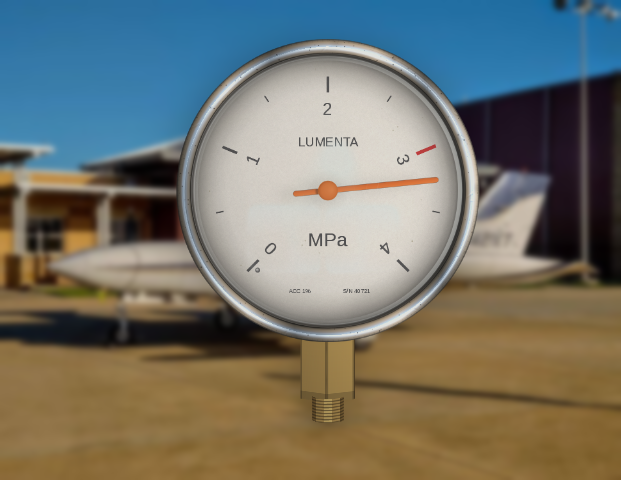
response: 3.25; MPa
